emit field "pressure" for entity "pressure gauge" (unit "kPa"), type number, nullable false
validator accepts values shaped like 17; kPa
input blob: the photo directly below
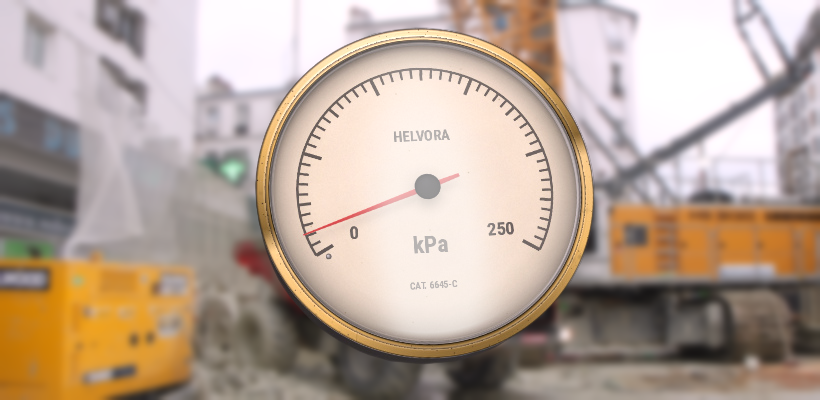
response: 10; kPa
